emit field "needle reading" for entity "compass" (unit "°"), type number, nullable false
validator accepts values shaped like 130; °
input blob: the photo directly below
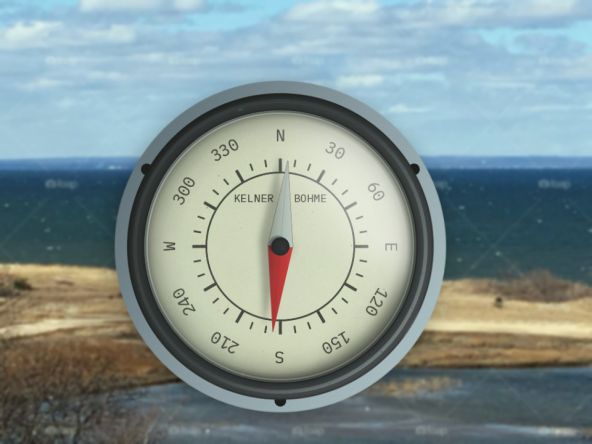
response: 185; °
